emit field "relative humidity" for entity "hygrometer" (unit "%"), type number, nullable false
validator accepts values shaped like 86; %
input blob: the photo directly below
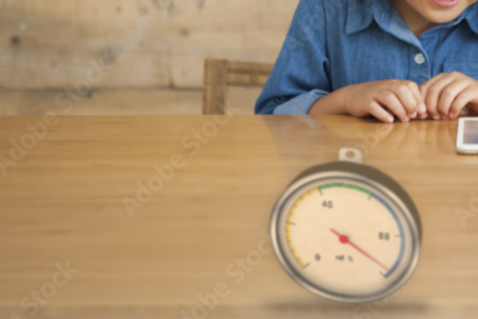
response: 96; %
